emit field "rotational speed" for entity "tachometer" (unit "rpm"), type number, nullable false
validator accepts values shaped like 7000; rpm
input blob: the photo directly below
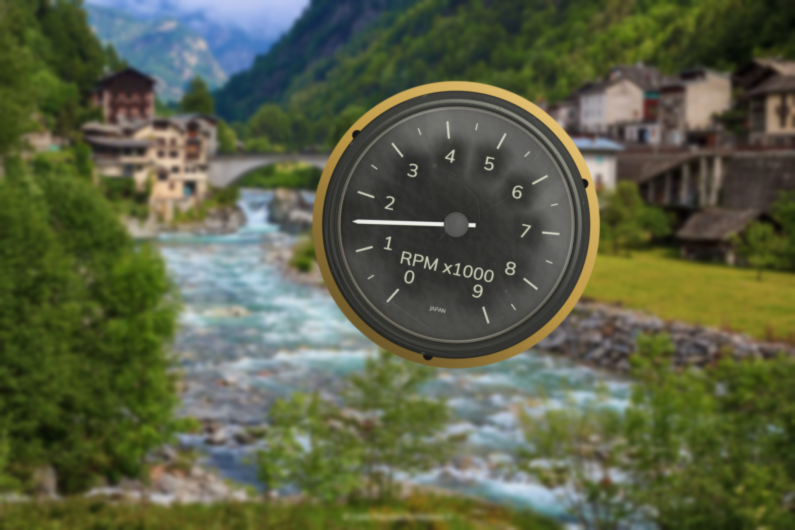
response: 1500; rpm
